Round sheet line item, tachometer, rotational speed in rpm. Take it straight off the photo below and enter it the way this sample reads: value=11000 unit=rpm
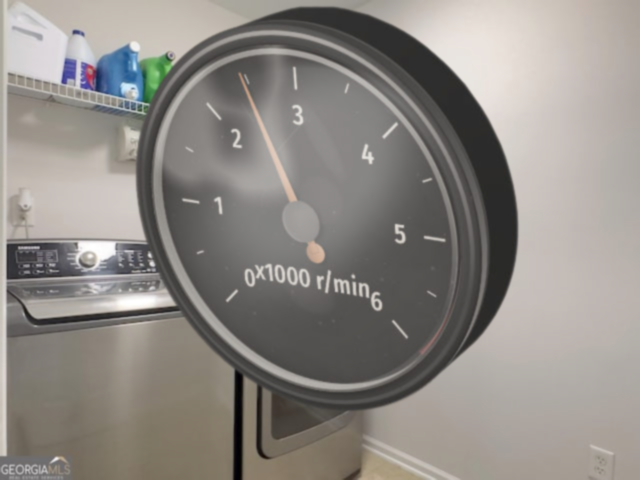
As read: value=2500 unit=rpm
